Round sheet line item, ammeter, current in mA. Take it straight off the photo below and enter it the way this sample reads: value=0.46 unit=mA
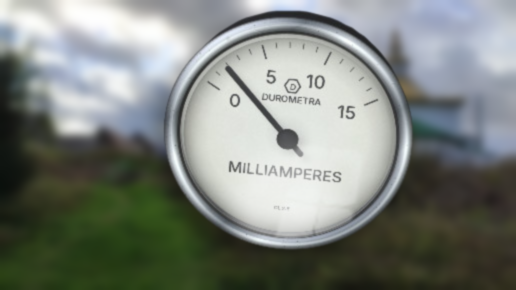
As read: value=2 unit=mA
